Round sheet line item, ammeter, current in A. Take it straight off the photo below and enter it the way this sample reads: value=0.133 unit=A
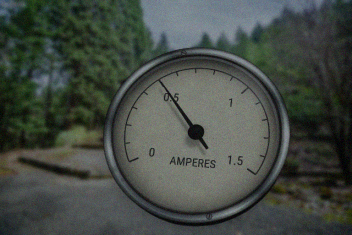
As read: value=0.5 unit=A
